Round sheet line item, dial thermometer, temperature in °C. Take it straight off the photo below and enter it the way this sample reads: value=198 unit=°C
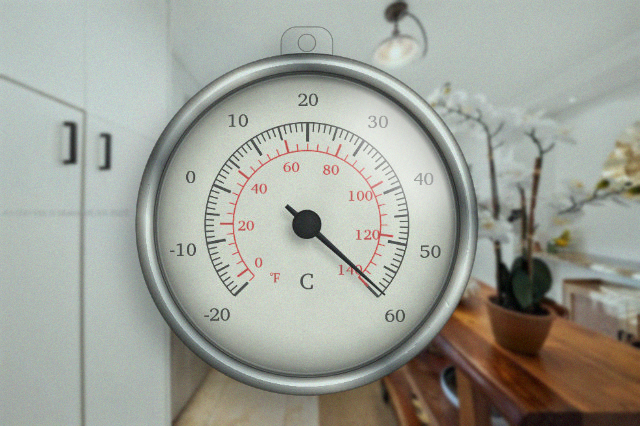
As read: value=59 unit=°C
